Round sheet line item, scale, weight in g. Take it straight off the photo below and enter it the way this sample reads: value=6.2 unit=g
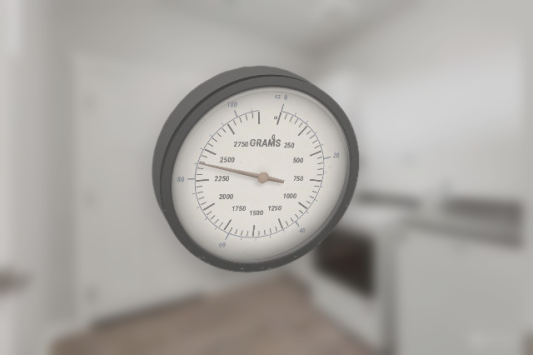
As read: value=2400 unit=g
